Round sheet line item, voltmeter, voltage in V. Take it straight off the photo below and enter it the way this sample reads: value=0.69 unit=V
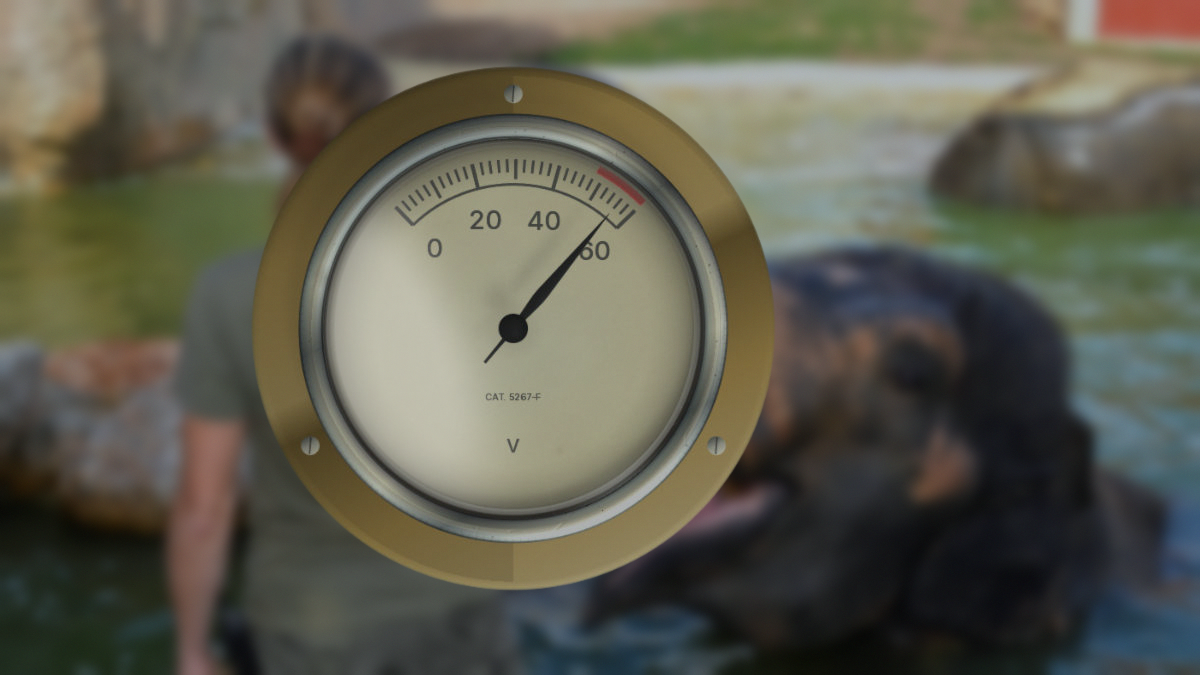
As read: value=56 unit=V
